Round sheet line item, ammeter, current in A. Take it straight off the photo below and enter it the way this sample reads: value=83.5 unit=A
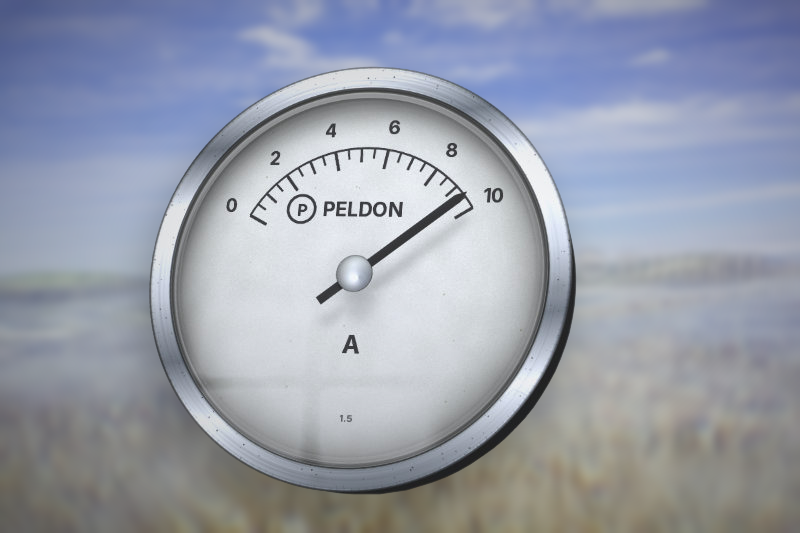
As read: value=9.5 unit=A
